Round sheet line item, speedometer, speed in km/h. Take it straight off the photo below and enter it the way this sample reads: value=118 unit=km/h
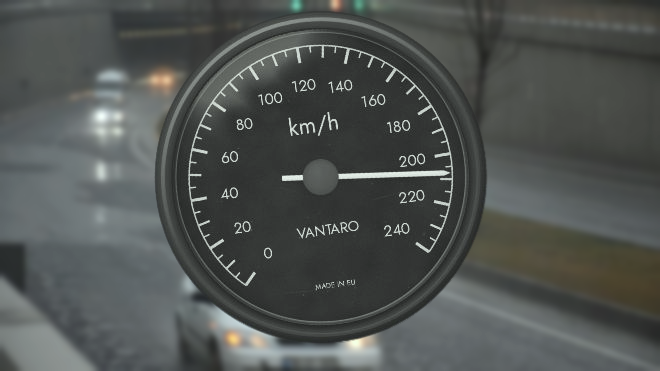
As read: value=207.5 unit=km/h
